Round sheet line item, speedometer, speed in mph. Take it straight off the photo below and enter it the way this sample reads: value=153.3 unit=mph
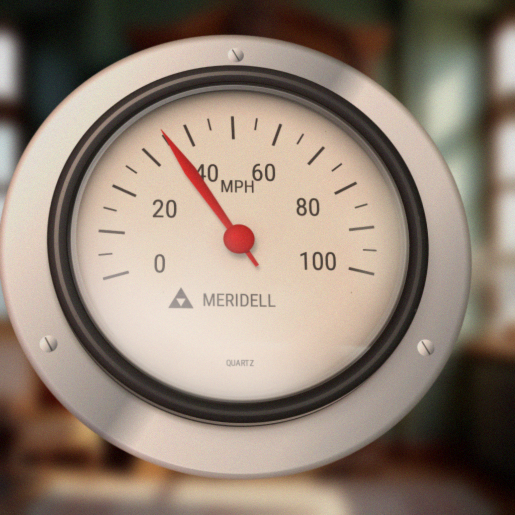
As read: value=35 unit=mph
